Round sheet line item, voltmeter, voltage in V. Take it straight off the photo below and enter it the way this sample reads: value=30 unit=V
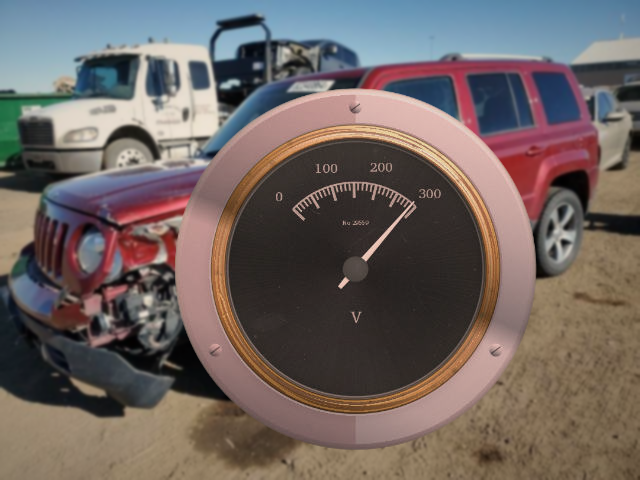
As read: value=290 unit=V
